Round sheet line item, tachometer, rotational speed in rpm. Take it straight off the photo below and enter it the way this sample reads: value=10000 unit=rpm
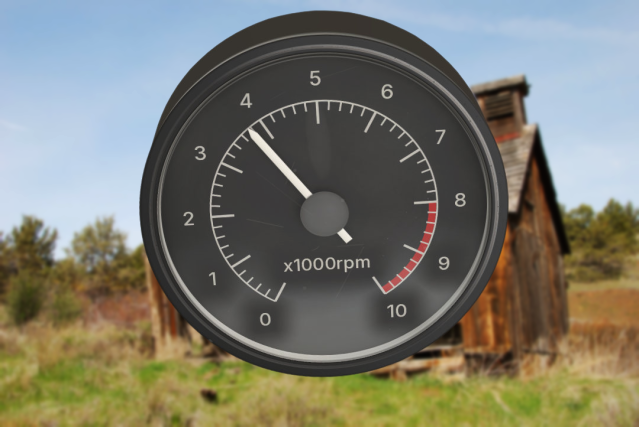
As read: value=3800 unit=rpm
